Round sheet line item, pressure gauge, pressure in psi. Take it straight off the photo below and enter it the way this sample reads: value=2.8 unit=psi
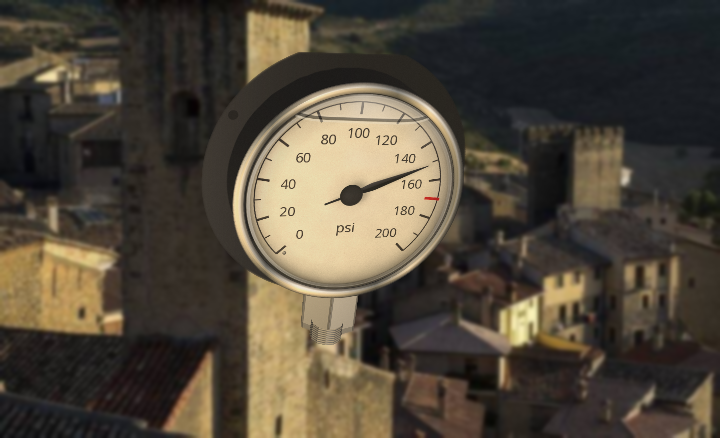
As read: value=150 unit=psi
